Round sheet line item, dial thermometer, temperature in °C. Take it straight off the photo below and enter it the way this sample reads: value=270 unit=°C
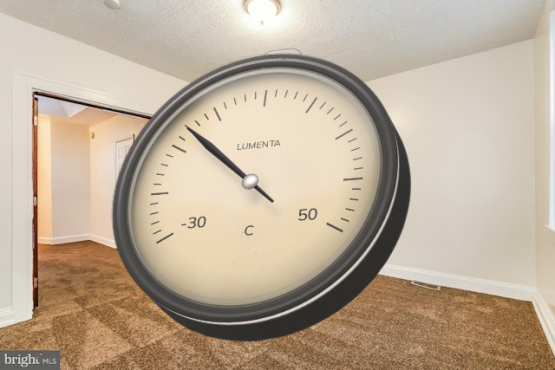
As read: value=-6 unit=°C
